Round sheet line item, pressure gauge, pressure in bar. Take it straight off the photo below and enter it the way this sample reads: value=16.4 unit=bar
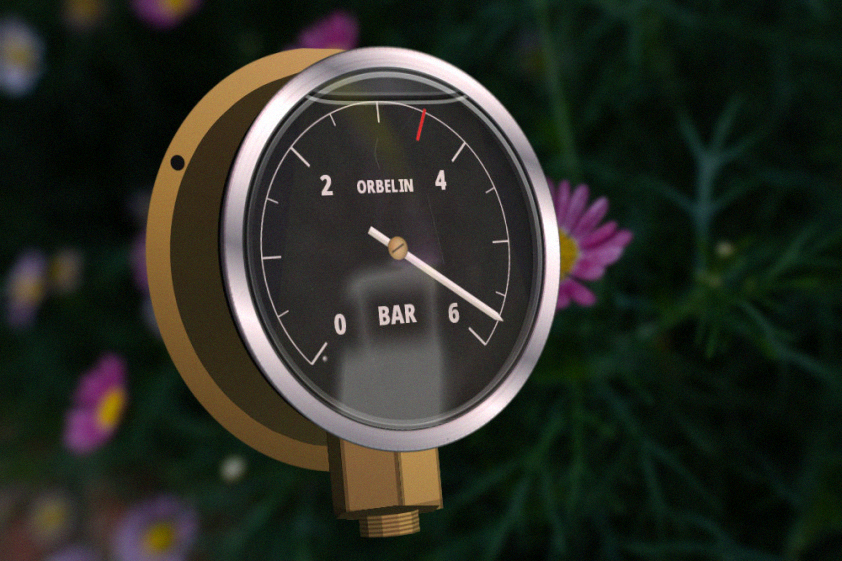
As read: value=5.75 unit=bar
